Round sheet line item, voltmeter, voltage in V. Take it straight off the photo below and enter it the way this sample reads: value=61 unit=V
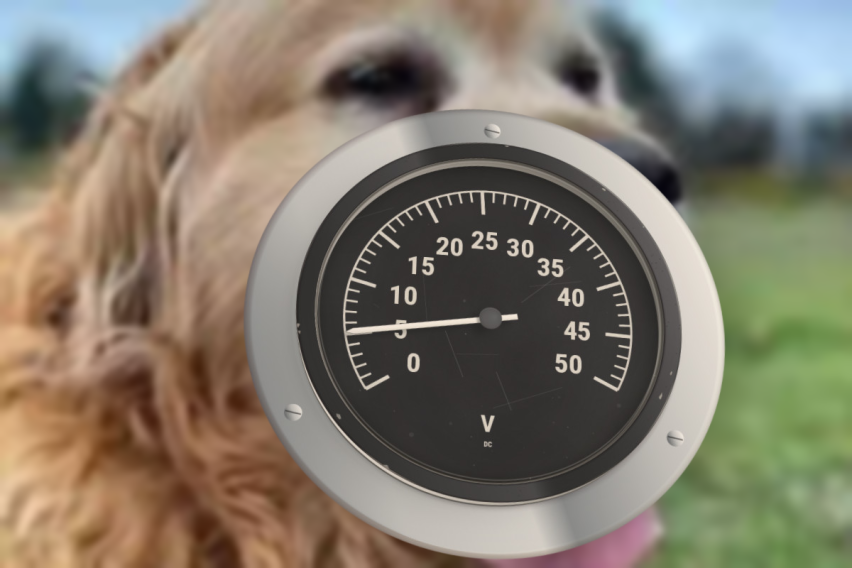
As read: value=5 unit=V
